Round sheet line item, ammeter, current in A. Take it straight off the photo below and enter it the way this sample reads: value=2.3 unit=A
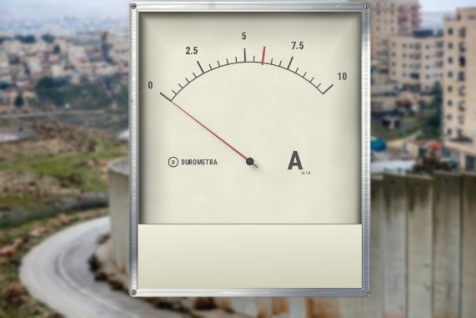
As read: value=0 unit=A
